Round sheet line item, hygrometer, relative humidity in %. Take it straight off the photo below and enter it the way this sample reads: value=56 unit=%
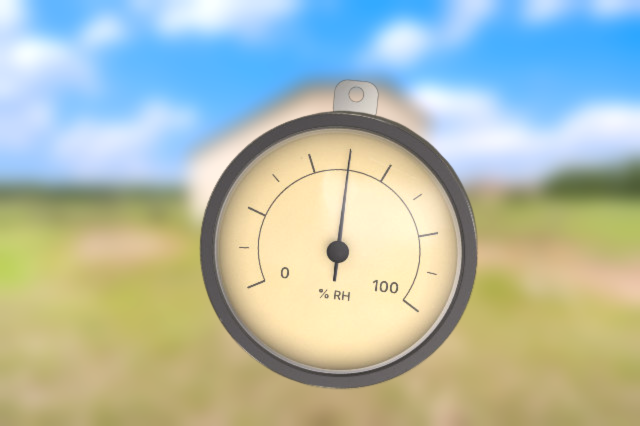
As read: value=50 unit=%
